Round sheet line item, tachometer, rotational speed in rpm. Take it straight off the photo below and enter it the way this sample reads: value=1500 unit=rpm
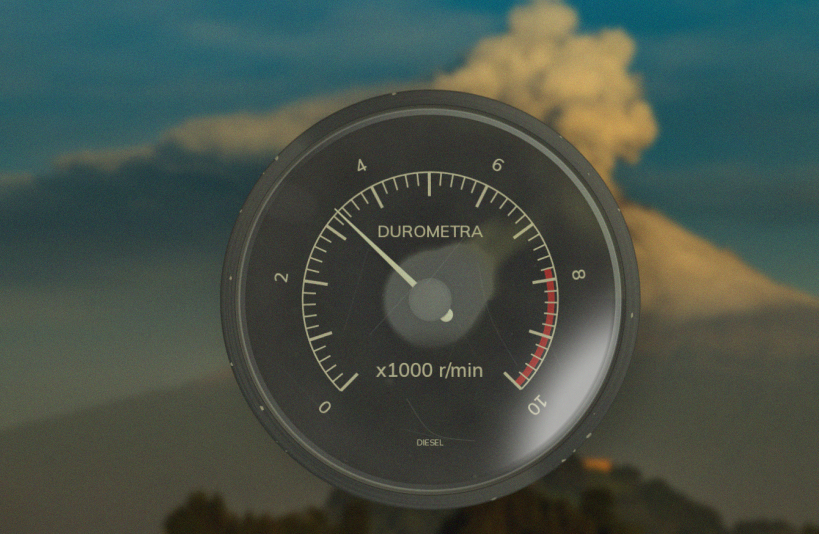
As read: value=3300 unit=rpm
